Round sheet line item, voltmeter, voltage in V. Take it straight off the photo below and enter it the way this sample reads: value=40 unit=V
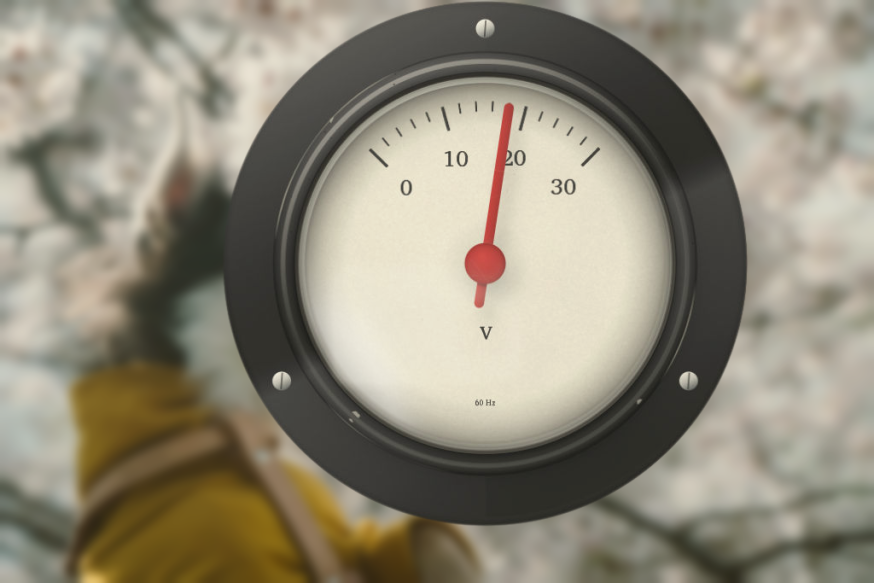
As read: value=18 unit=V
